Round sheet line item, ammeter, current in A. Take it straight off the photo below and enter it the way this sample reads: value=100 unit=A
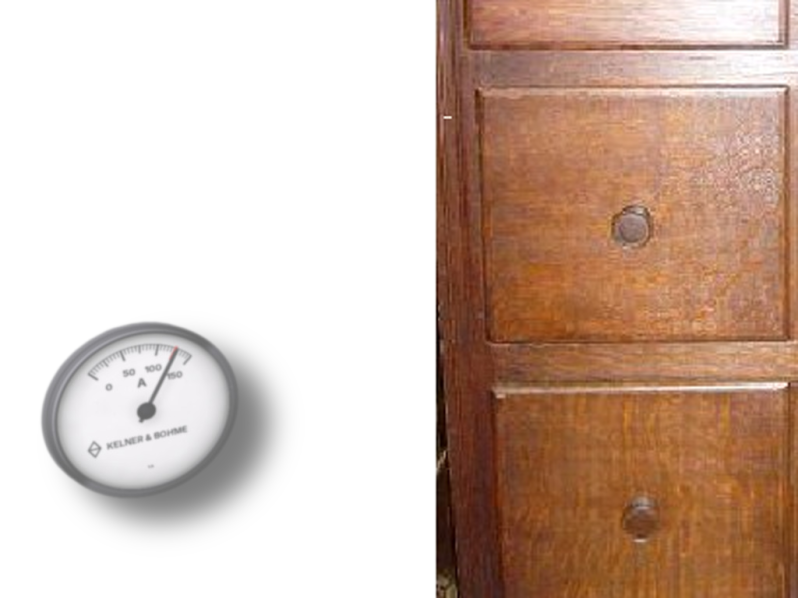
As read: value=125 unit=A
